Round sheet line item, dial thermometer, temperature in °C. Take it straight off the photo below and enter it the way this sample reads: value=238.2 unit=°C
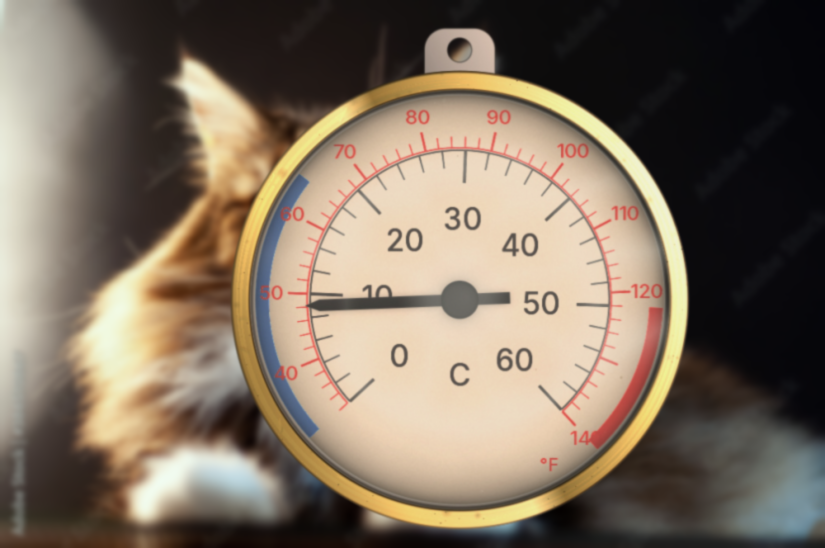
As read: value=9 unit=°C
